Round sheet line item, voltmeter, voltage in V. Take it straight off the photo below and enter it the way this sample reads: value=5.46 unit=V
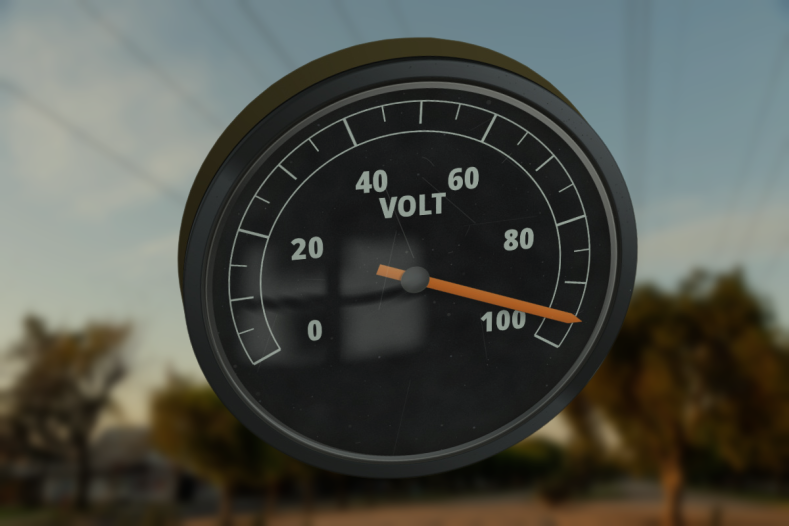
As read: value=95 unit=V
